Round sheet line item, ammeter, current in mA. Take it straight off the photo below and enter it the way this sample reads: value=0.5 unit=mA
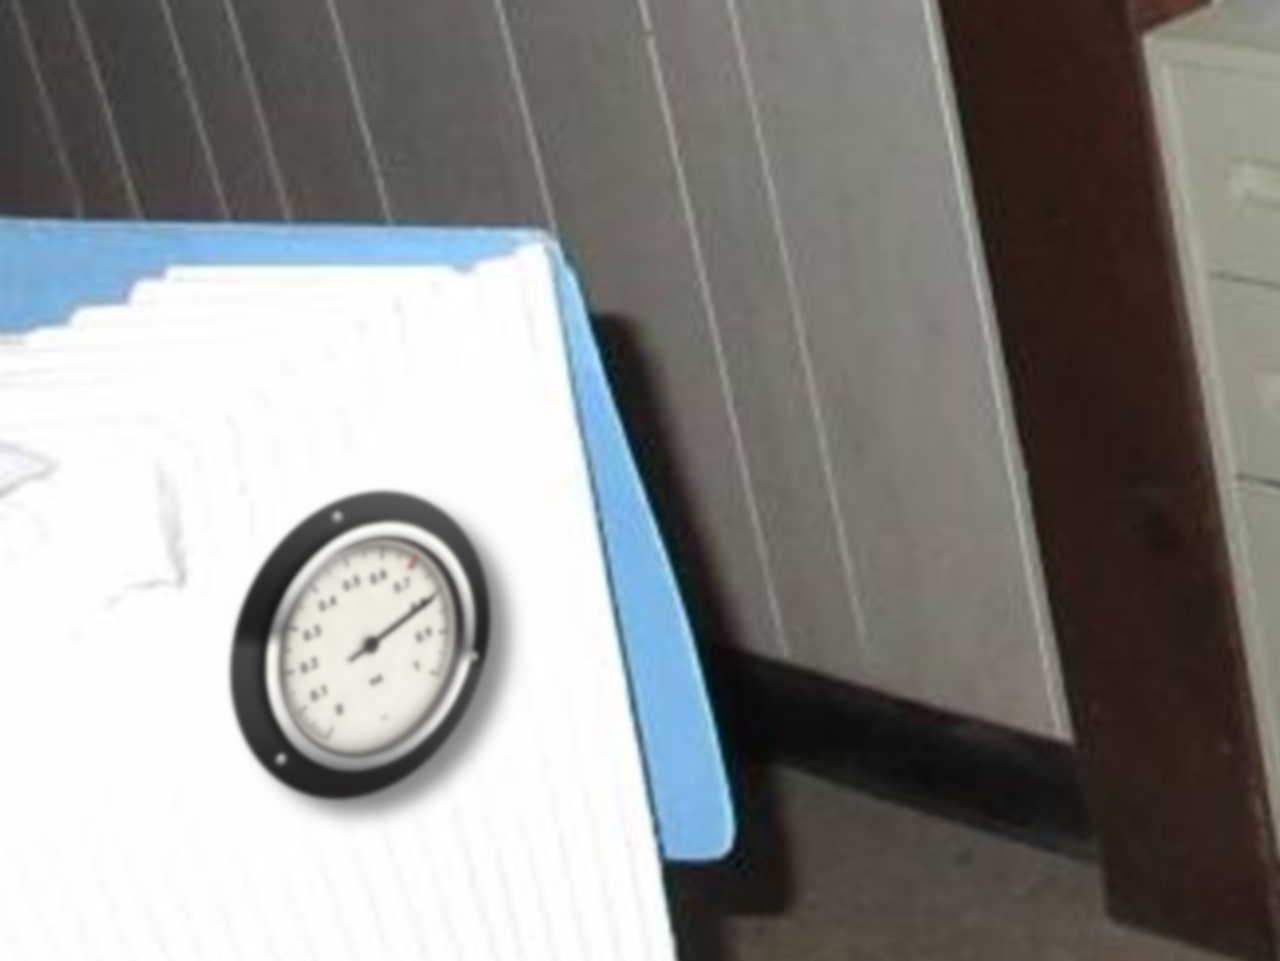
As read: value=0.8 unit=mA
